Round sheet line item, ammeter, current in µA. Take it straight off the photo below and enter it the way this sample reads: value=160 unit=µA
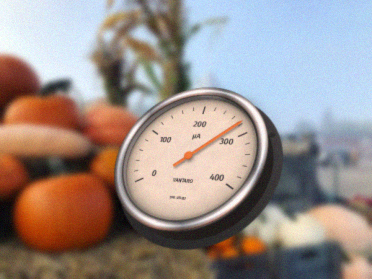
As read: value=280 unit=µA
